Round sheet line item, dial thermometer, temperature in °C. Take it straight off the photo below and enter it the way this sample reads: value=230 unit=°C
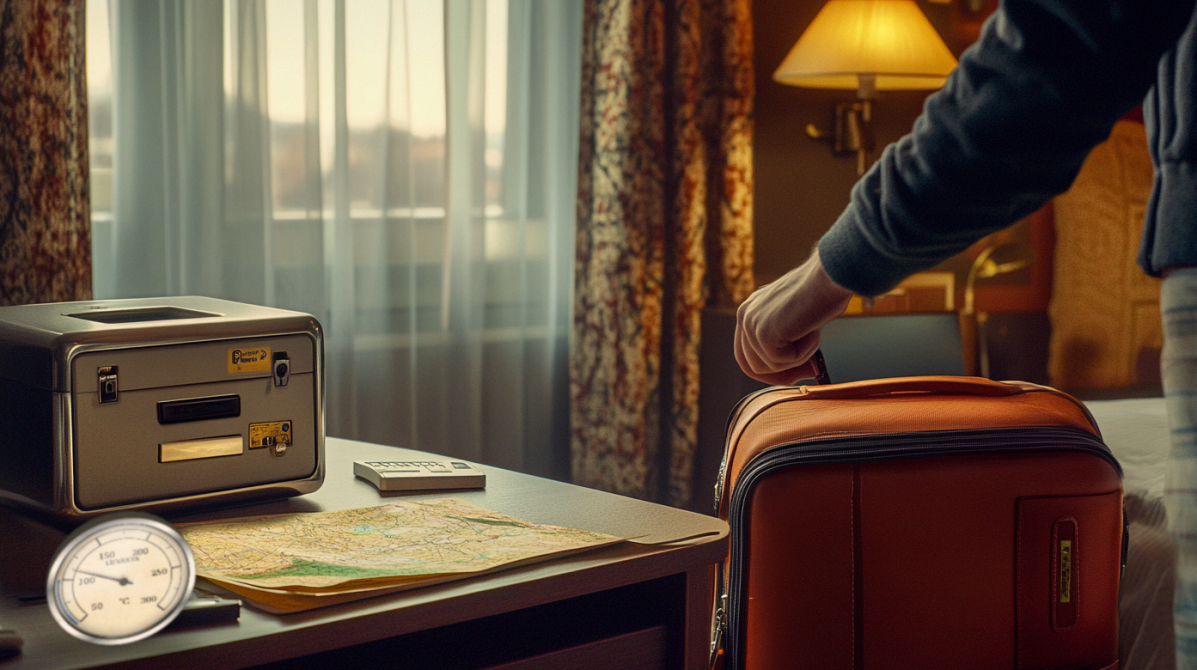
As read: value=112.5 unit=°C
